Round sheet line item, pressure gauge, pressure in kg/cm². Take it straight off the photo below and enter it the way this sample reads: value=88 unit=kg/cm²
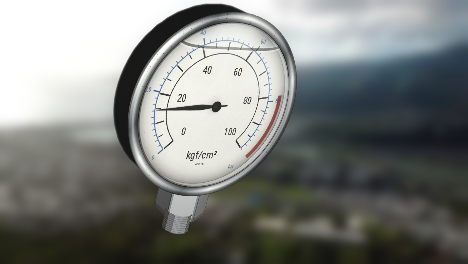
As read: value=15 unit=kg/cm²
